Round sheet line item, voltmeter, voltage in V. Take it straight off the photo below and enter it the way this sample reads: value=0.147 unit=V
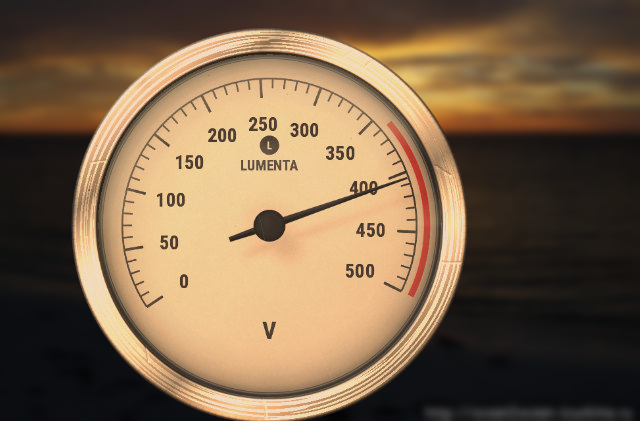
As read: value=405 unit=V
